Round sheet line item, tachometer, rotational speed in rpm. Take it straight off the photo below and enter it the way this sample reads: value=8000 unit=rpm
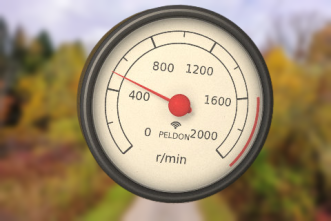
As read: value=500 unit=rpm
